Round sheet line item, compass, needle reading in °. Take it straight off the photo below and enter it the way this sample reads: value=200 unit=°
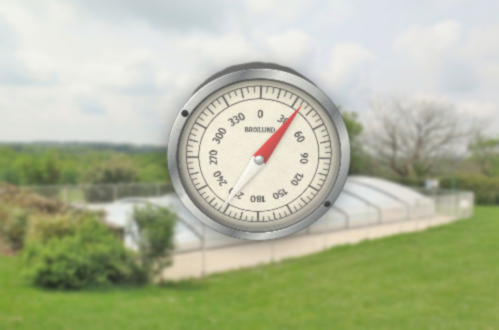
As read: value=35 unit=°
